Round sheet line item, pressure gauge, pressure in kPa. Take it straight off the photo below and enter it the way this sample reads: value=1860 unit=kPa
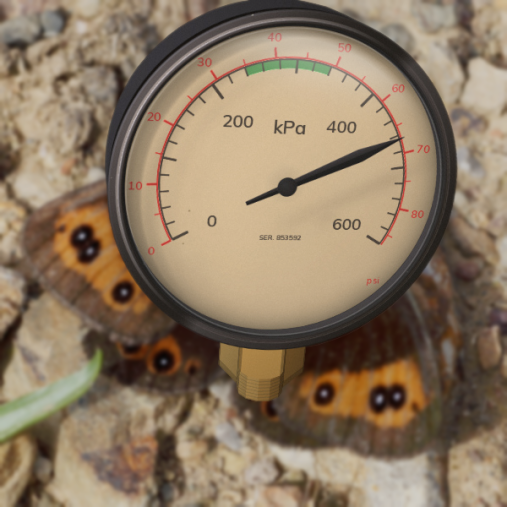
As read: value=460 unit=kPa
